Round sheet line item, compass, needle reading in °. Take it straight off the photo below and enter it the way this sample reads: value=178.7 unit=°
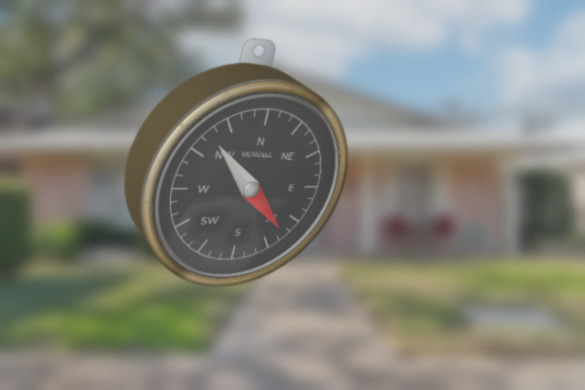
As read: value=135 unit=°
